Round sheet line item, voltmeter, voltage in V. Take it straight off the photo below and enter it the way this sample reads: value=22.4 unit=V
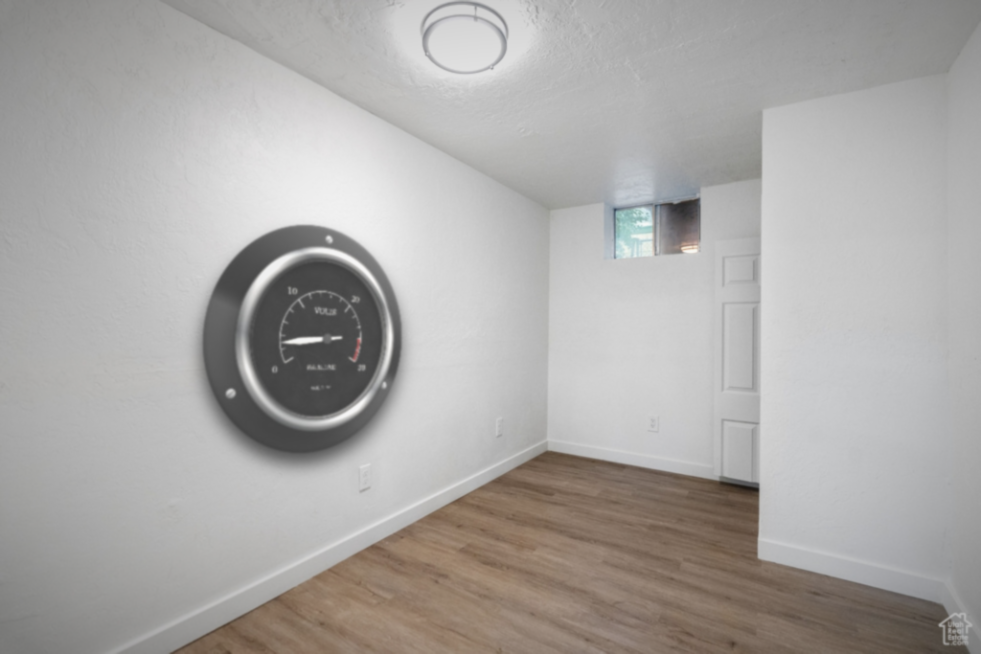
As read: value=3 unit=V
